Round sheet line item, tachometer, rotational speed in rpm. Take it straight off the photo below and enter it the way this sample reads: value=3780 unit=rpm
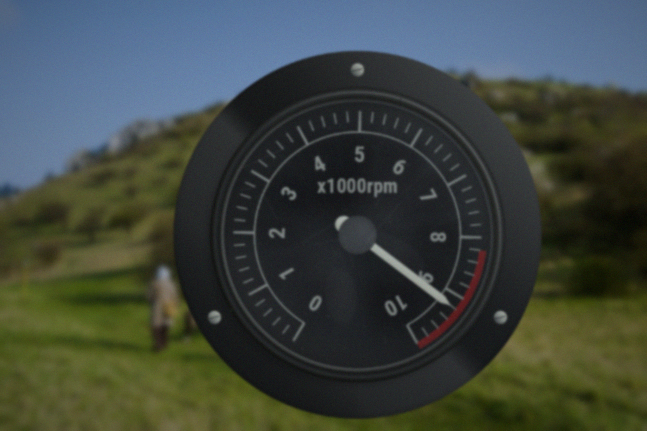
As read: value=9200 unit=rpm
